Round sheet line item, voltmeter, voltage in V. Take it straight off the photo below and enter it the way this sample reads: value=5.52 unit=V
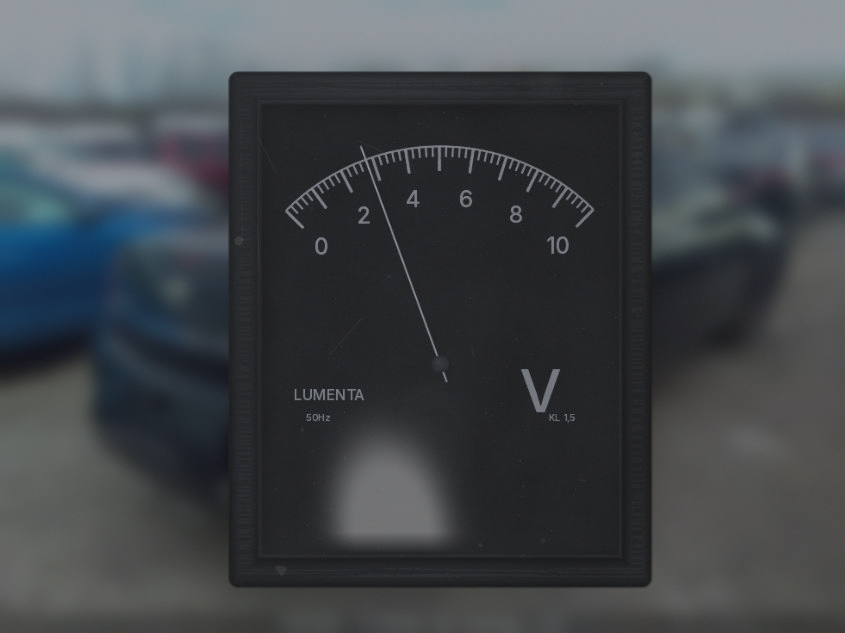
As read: value=2.8 unit=V
